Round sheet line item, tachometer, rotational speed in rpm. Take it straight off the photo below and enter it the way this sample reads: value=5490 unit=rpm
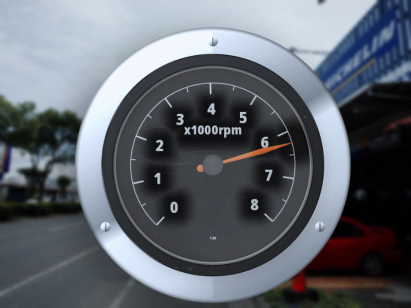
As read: value=6250 unit=rpm
